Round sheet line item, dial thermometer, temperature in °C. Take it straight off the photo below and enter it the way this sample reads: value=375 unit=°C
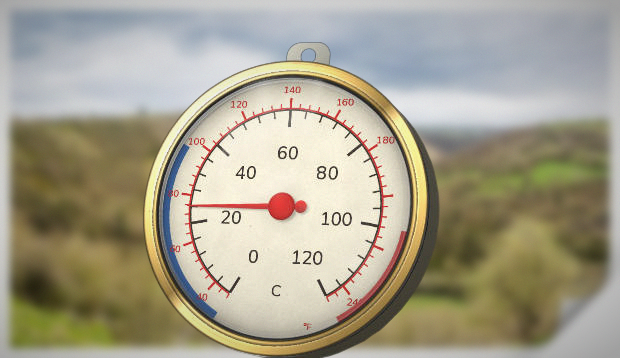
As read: value=24 unit=°C
